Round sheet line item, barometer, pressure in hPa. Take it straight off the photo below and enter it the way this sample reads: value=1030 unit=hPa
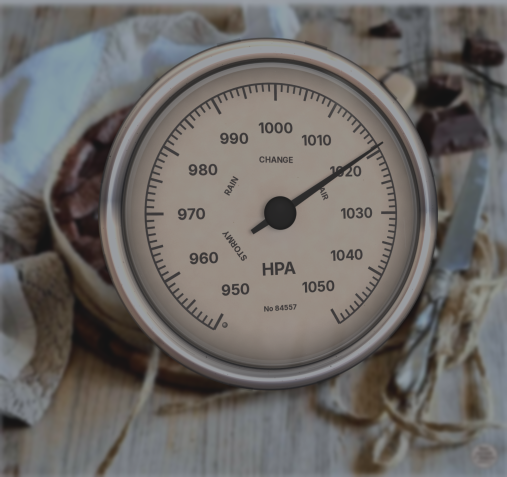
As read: value=1019 unit=hPa
